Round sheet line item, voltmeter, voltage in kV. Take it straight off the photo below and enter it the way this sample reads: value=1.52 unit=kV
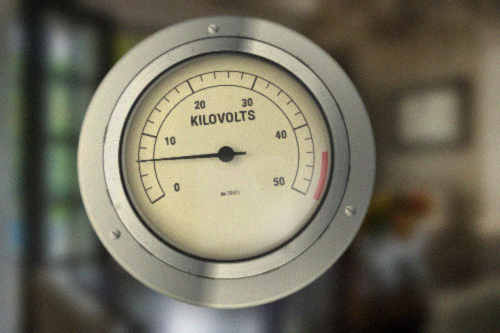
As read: value=6 unit=kV
